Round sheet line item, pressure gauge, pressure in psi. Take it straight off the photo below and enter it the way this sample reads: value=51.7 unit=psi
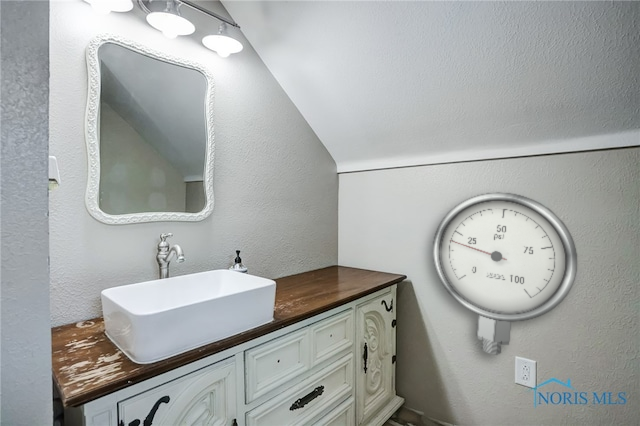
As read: value=20 unit=psi
